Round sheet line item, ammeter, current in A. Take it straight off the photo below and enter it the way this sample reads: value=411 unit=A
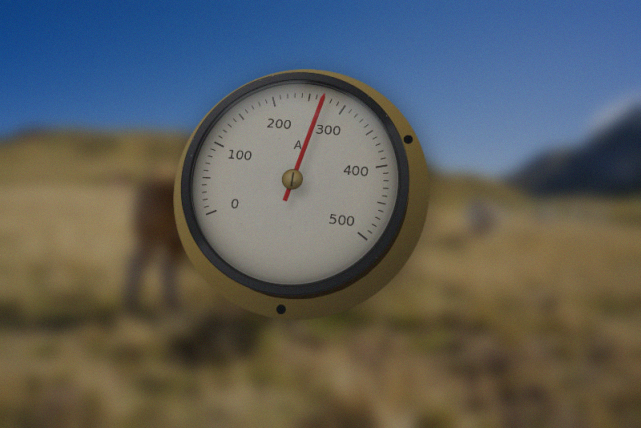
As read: value=270 unit=A
